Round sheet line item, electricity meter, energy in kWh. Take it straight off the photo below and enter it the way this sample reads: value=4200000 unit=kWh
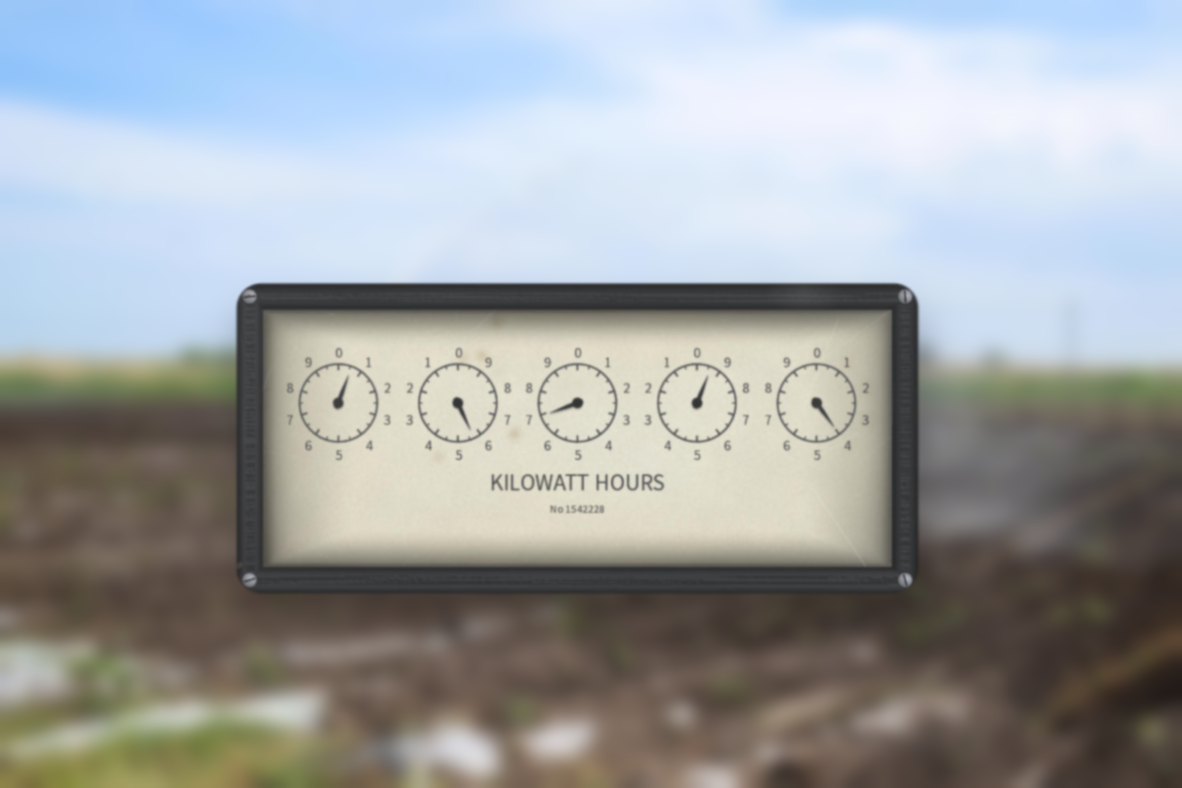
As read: value=5694 unit=kWh
